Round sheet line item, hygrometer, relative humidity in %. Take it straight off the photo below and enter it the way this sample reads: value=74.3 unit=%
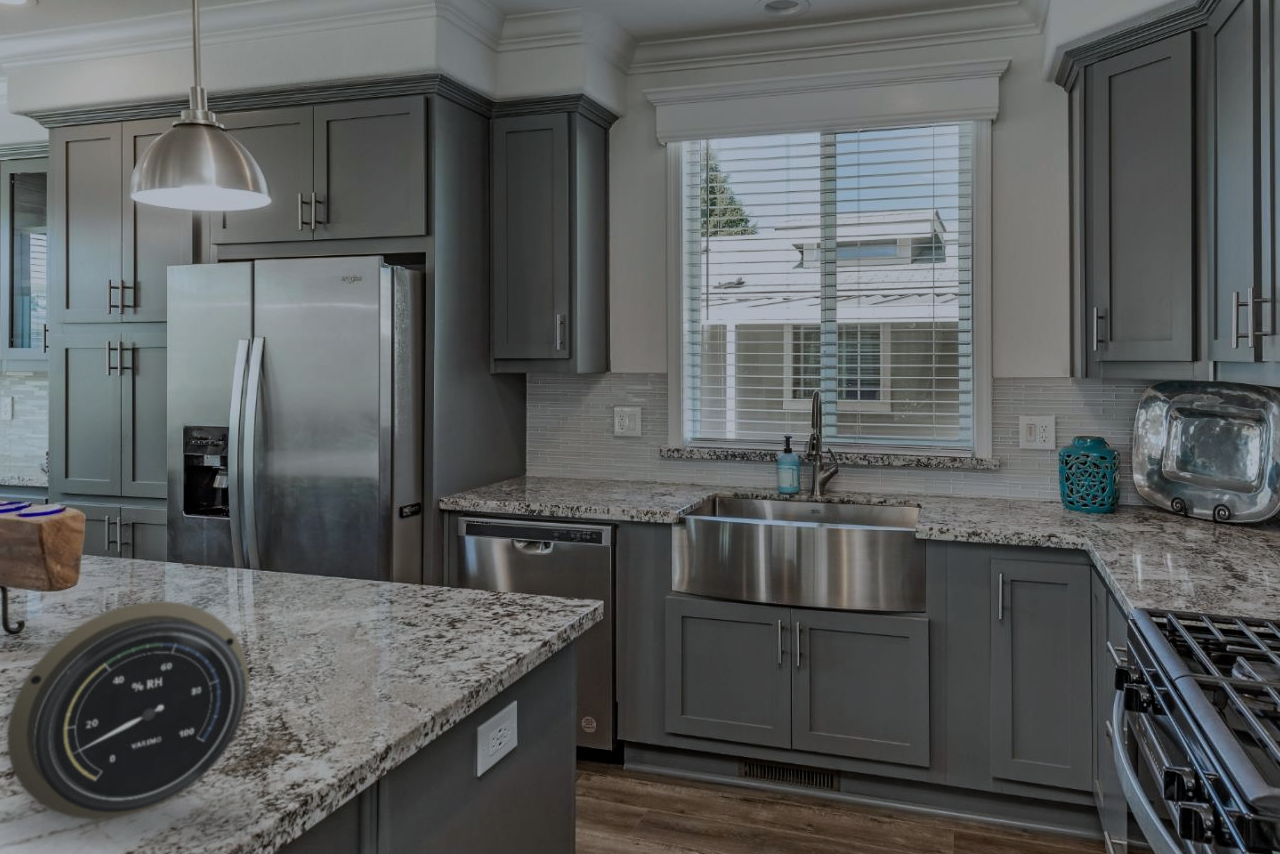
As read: value=12 unit=%
